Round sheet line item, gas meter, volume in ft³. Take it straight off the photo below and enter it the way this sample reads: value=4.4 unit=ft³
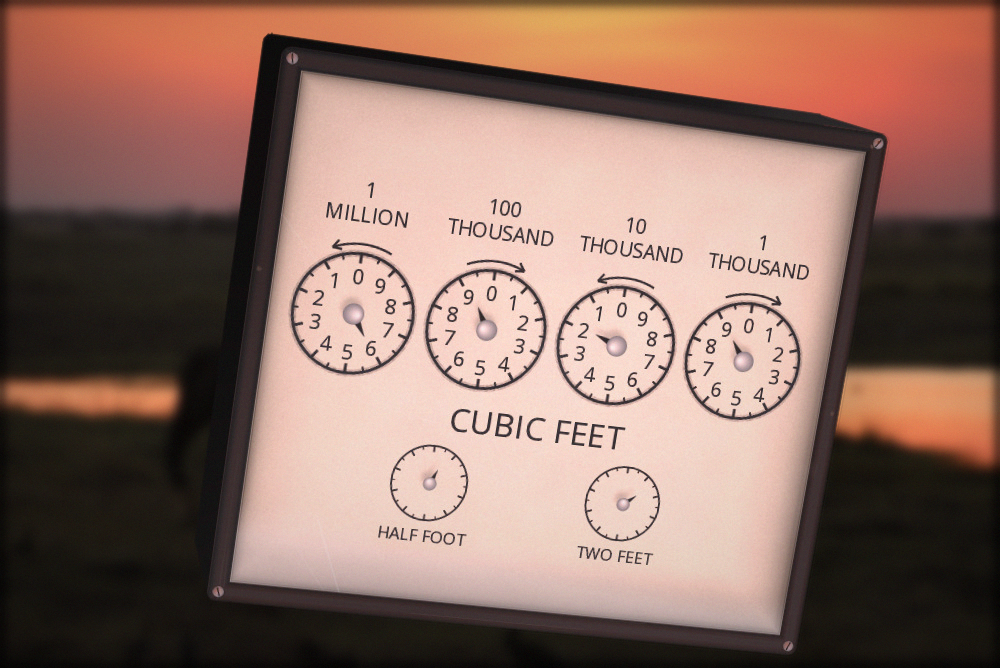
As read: value=591900 unit=ft³
